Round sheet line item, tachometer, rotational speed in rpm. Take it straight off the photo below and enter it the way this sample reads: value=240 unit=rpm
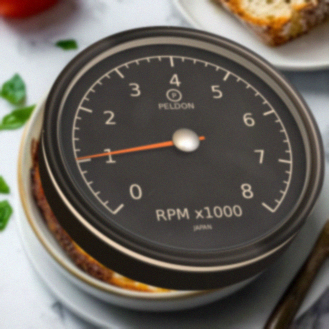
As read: value=1000 unit=rpm
